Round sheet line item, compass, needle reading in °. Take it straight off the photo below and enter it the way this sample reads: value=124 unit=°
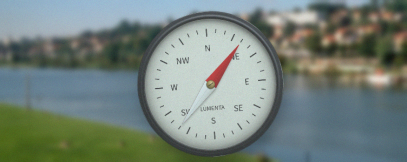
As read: value=40 unit=°
